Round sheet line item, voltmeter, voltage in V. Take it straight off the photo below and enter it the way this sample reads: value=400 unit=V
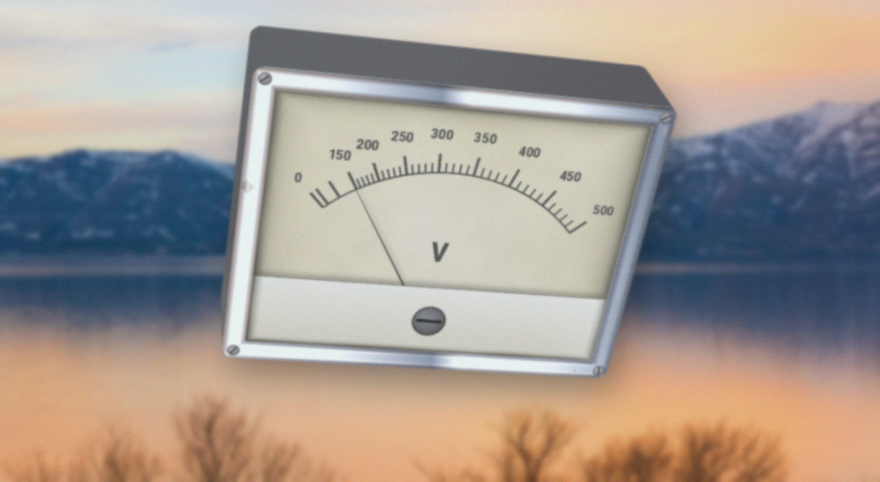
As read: value=150 unit=V
